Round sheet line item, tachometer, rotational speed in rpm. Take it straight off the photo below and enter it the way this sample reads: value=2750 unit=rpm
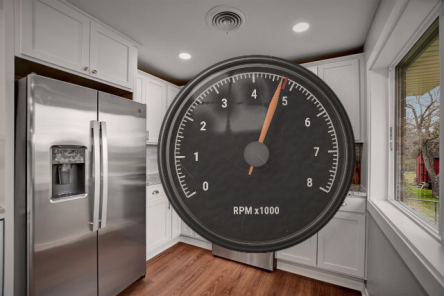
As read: value=4700 unit=rpm
